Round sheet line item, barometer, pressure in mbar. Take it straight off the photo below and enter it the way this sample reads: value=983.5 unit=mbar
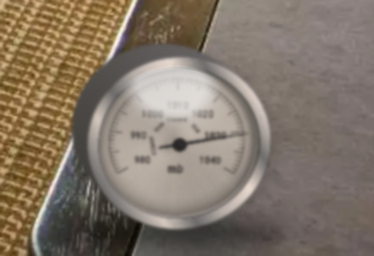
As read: value=1030 unit=mbar
